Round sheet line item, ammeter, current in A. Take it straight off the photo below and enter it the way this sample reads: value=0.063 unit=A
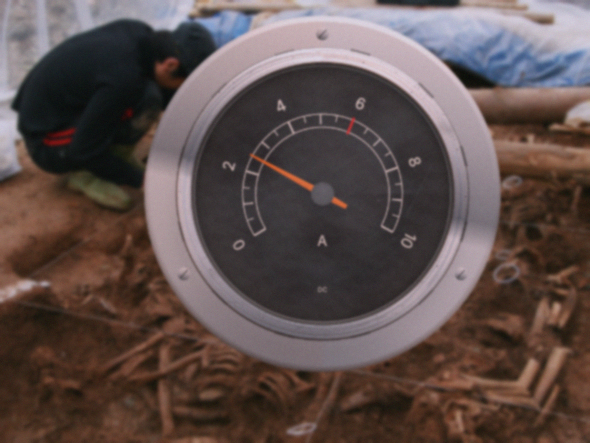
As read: value=2.5 unit=A
